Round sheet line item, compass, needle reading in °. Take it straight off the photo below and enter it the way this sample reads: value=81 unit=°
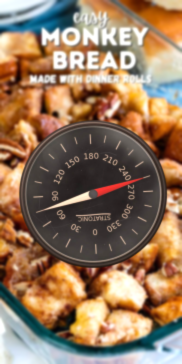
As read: value=255 unit=°
